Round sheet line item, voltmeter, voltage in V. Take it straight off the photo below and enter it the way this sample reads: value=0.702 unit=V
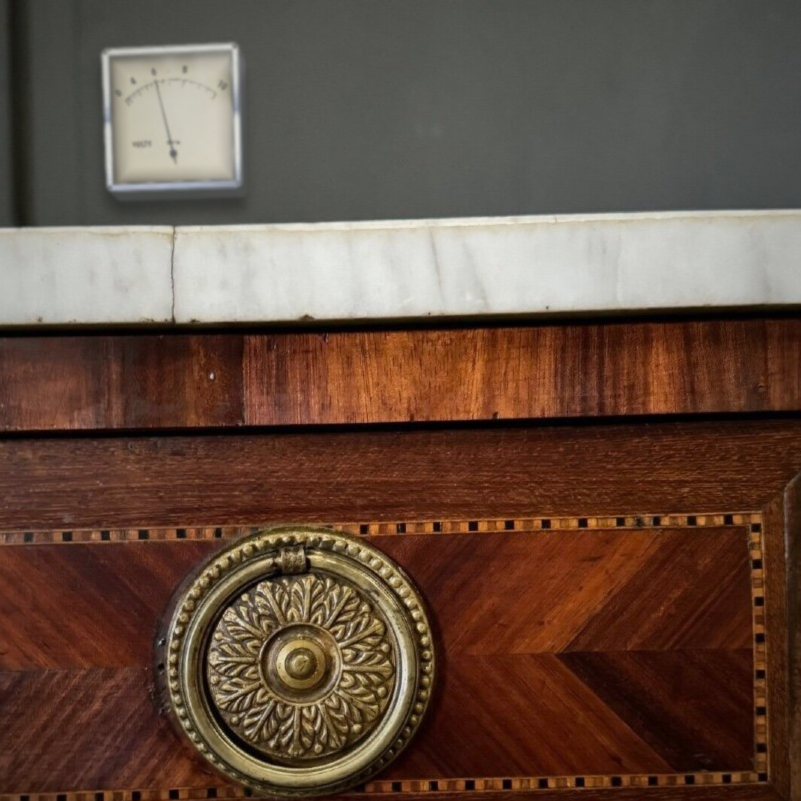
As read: value=6 unit=V
